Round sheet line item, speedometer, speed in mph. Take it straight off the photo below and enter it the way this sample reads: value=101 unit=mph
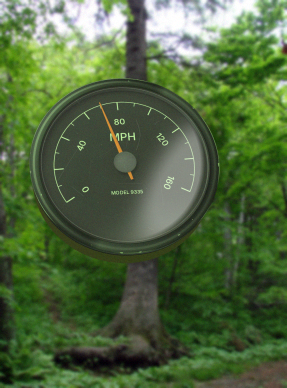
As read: value=70 unit=mph
